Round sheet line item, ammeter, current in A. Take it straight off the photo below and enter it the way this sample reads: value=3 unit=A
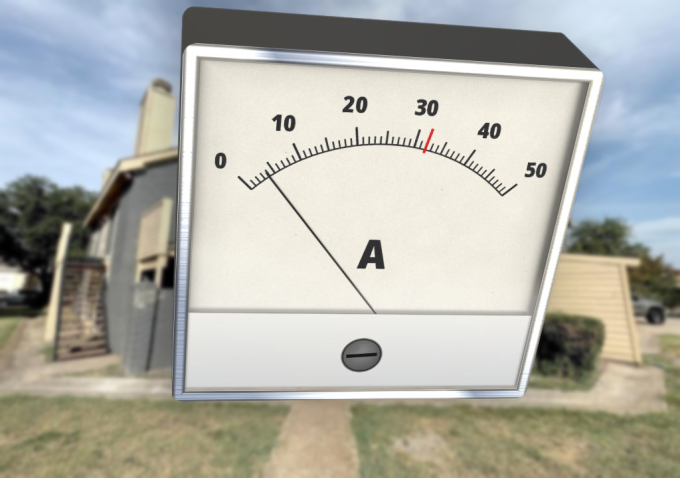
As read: value=4 unit=A
